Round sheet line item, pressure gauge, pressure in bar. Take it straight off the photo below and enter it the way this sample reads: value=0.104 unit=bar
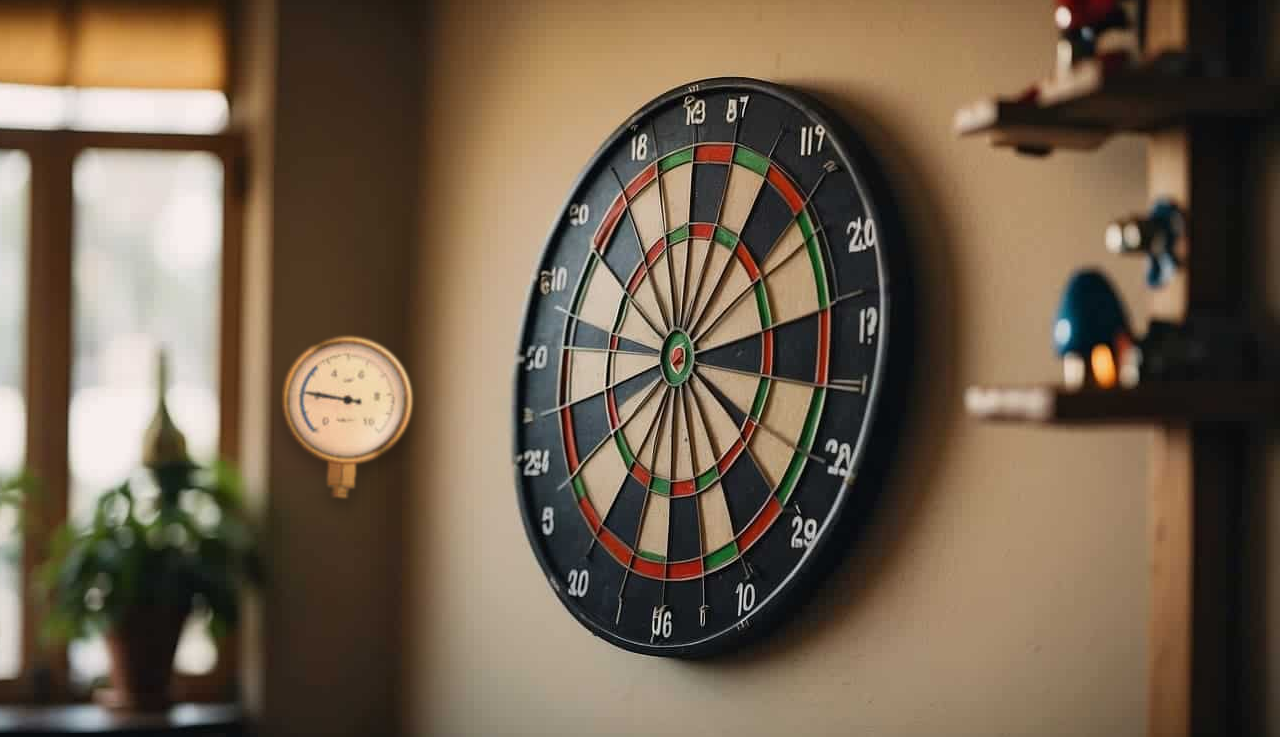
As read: value=2 unit=bar
